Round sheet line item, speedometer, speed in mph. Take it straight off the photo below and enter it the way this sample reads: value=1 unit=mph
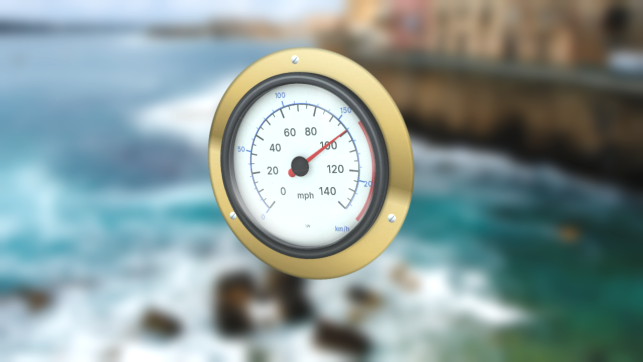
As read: value=100 unit=mph
